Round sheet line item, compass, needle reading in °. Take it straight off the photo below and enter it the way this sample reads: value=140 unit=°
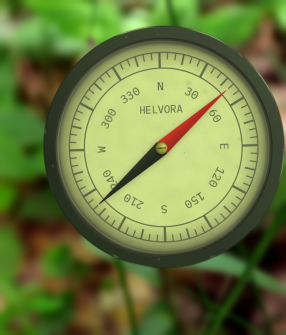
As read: value=50 unit=°
